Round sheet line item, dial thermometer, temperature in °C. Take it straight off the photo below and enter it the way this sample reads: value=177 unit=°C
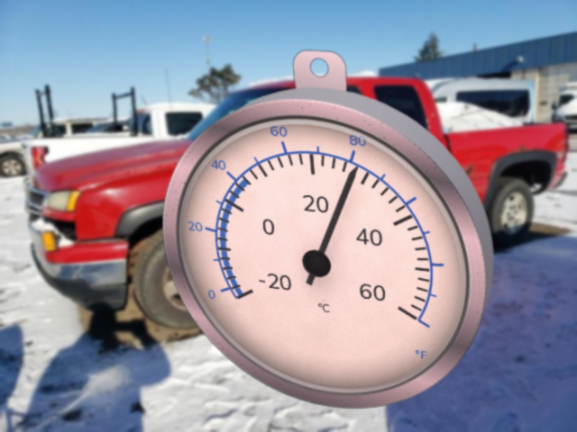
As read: value=28 unit=°C
